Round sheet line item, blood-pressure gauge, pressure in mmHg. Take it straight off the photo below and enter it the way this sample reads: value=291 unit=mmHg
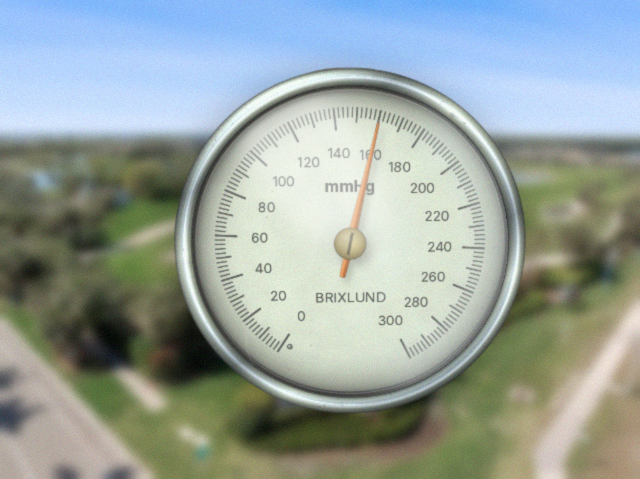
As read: value=160 unit=mmHg
